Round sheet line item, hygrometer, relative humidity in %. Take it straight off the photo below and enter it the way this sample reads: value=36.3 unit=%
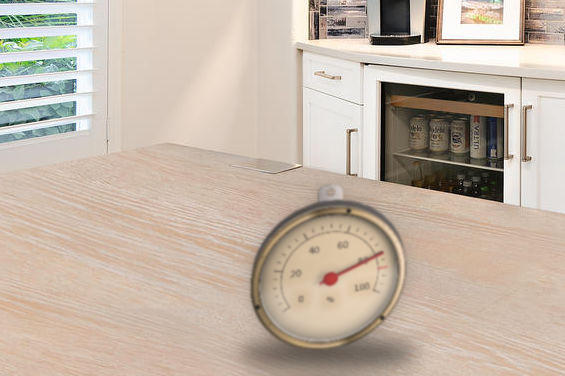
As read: value=80 unit=%
